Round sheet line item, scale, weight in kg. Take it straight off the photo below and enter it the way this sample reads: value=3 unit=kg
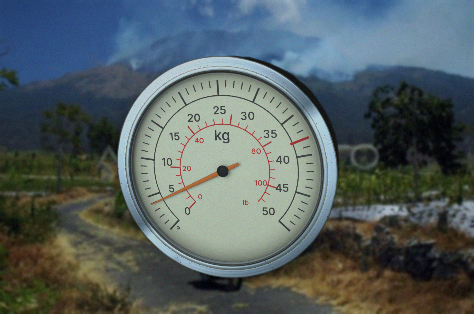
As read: value=4 unit=kg
